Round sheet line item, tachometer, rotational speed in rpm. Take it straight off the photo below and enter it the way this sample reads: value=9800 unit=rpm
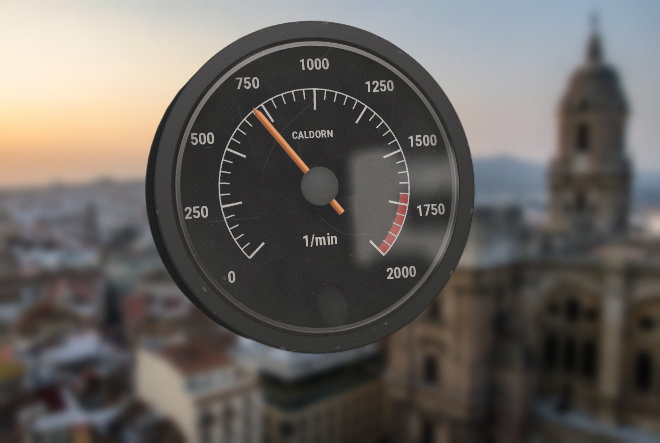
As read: value=700 unit=rpm
